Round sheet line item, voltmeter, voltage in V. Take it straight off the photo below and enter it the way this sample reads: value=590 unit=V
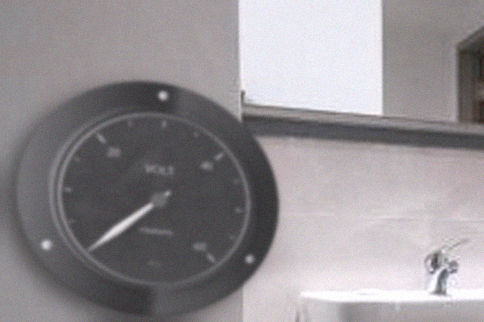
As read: value=0 unit=V
